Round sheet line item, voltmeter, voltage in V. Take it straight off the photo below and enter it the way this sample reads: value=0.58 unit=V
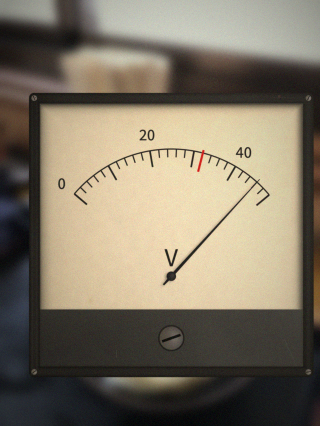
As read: value=46 unit=V
